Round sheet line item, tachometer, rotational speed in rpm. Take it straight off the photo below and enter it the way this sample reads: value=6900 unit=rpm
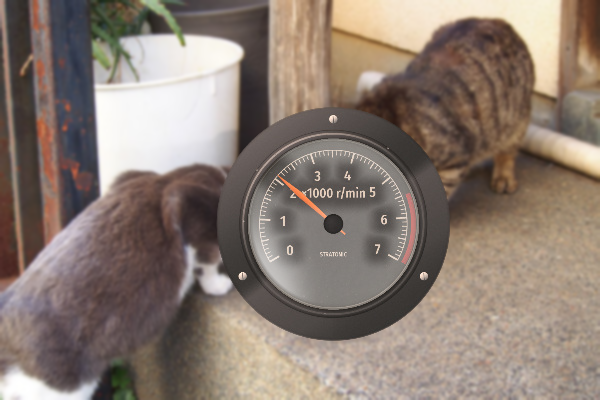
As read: value=2100 unit=rpm
